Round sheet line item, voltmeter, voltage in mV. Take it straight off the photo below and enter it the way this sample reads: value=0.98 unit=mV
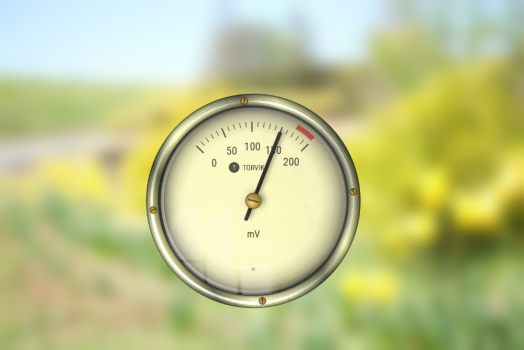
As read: value=150 unit=mV
